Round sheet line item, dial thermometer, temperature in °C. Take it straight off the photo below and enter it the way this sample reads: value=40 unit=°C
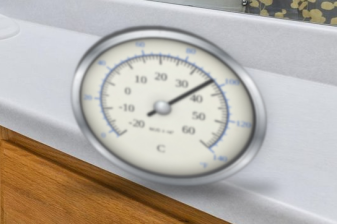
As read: value=35 unit=°C
